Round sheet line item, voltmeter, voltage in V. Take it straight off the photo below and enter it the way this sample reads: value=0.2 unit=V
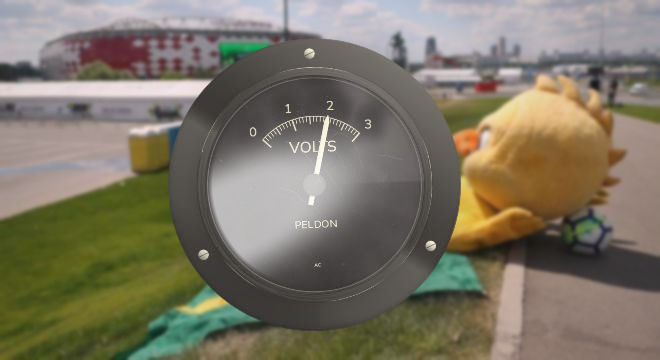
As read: value=2 unit=V
